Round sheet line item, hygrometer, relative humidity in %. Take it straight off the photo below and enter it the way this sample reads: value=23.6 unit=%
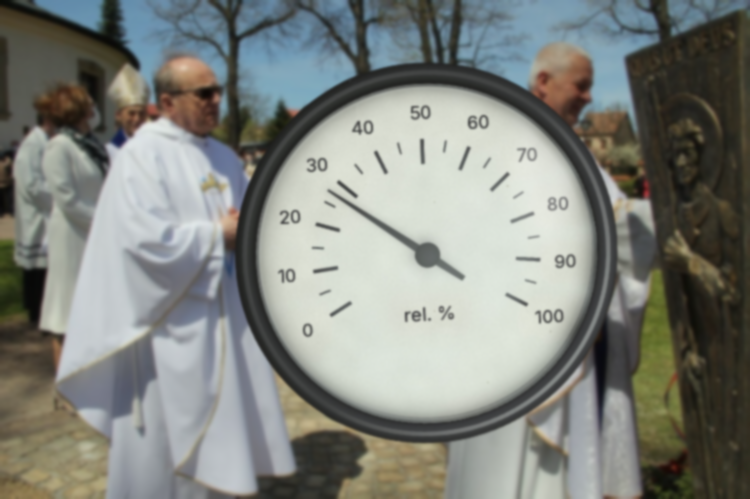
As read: value=27.5 unit=%
